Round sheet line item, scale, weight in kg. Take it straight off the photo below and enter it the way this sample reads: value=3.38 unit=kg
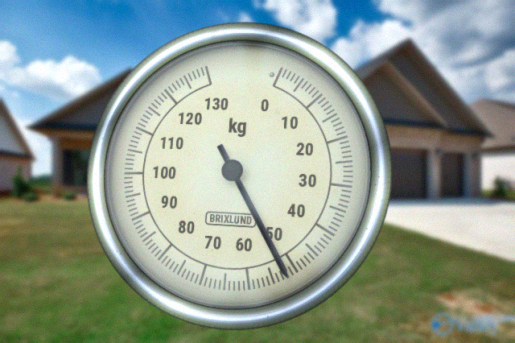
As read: value=52 unit=kg
